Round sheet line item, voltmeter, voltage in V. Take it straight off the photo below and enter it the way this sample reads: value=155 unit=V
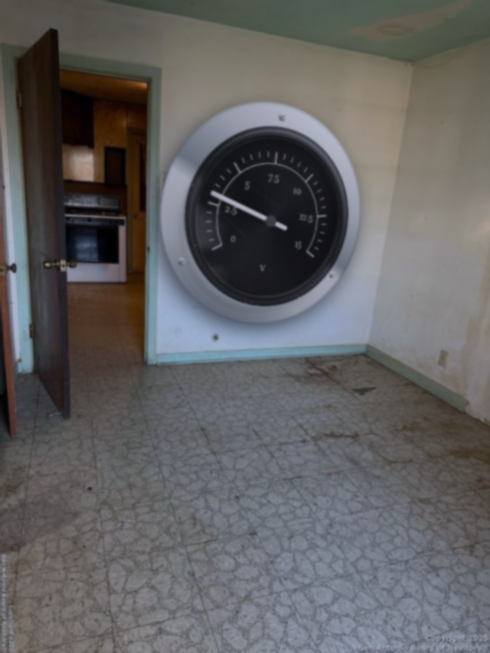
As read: value=3 unit=V
